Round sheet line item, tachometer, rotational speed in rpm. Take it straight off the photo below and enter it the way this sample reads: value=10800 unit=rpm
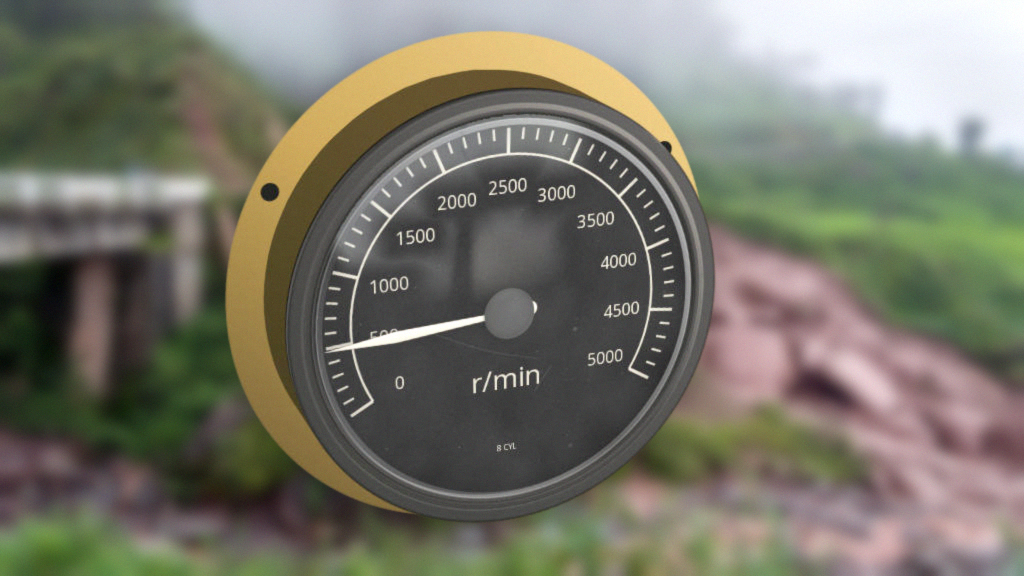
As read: value=500 unit=rpm
